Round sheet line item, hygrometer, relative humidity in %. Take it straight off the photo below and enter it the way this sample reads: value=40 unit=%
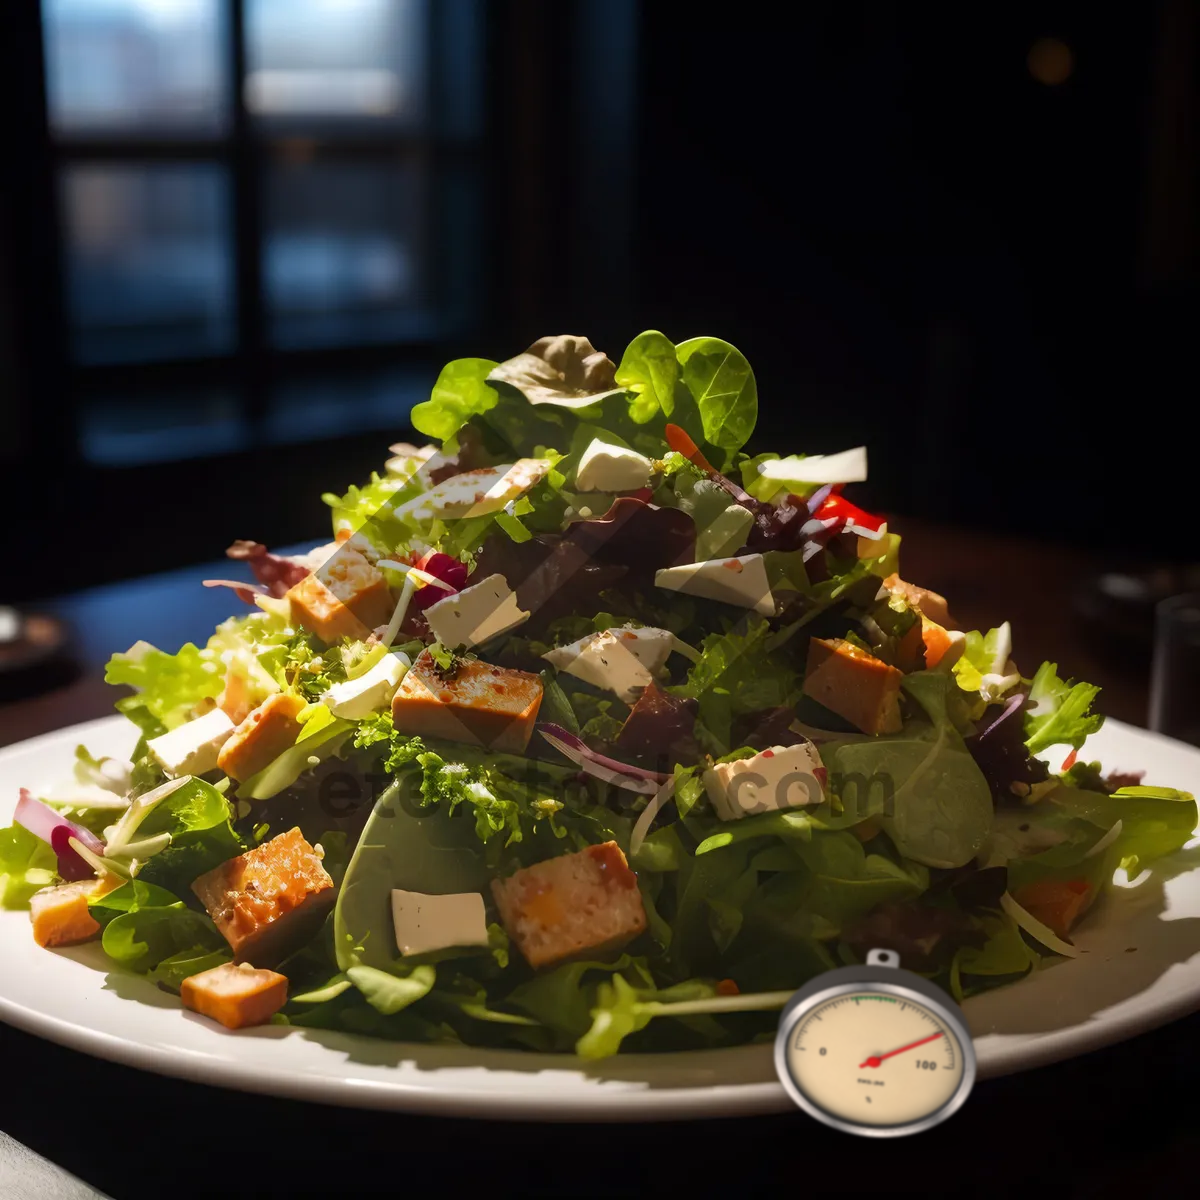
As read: value=80 unit=%
